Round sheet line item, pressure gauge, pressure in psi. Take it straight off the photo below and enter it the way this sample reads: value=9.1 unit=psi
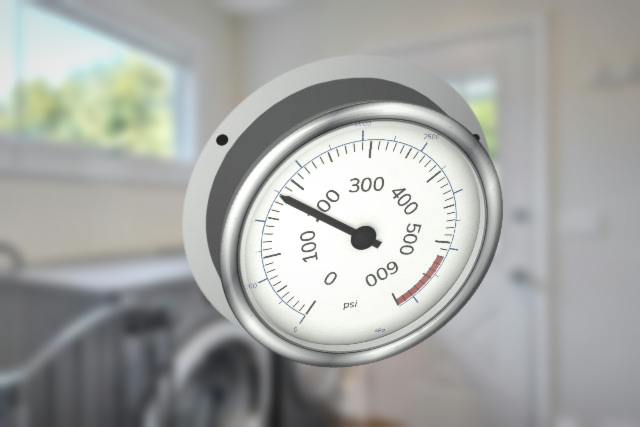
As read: value=180 unit=psi
